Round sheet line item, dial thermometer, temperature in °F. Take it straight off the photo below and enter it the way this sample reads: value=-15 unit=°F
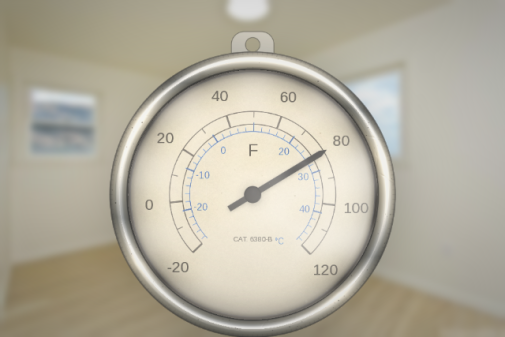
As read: value=80 unit=°F
